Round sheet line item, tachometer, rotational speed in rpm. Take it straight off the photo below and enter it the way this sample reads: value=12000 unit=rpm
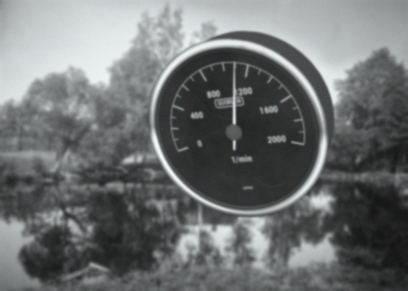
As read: value=1100 unit=rpm
